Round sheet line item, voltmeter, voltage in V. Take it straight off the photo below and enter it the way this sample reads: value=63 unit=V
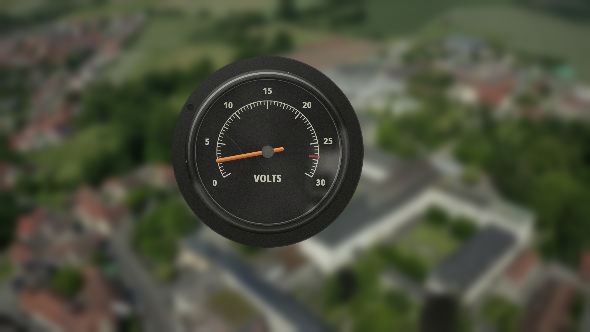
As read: value=2.5 unit=V
